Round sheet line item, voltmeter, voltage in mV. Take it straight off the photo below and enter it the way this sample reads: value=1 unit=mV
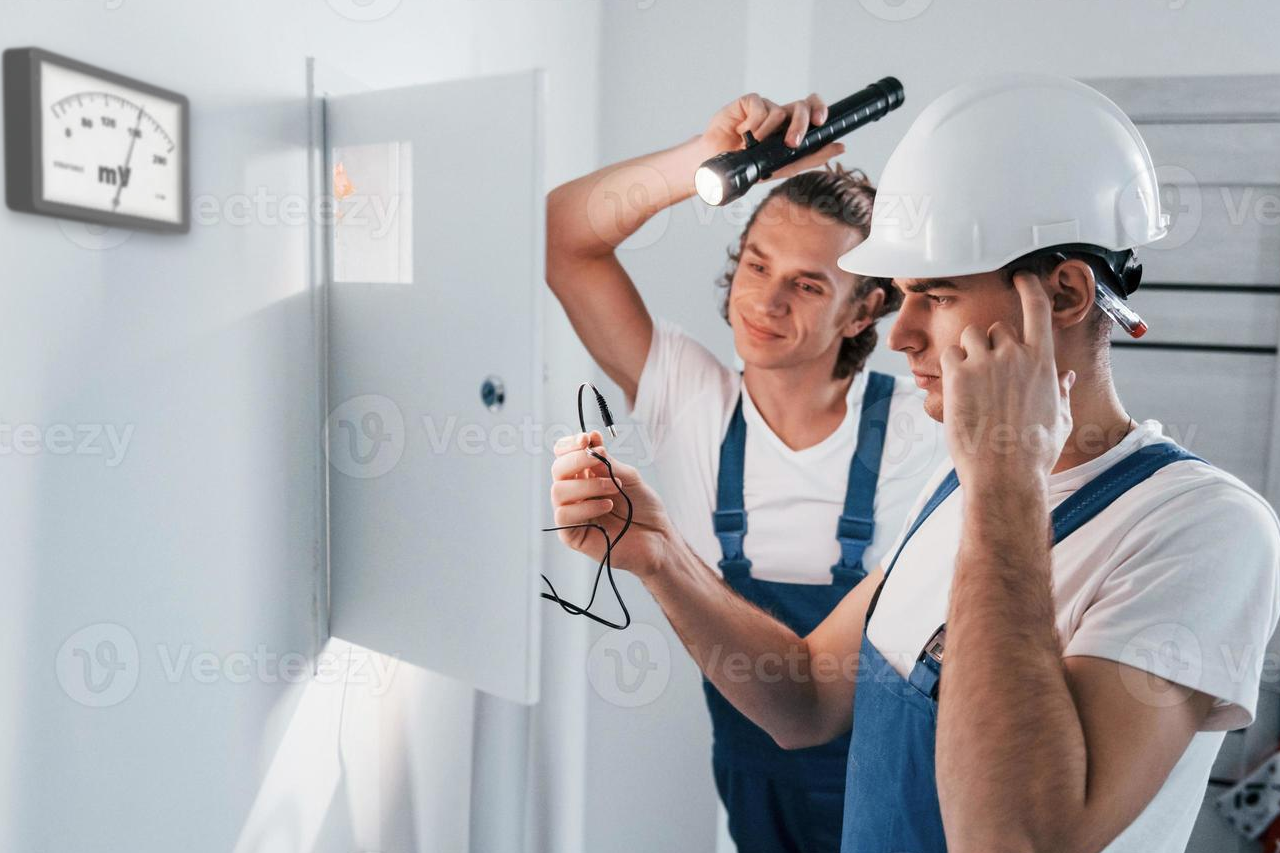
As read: value=160 unit=mV
